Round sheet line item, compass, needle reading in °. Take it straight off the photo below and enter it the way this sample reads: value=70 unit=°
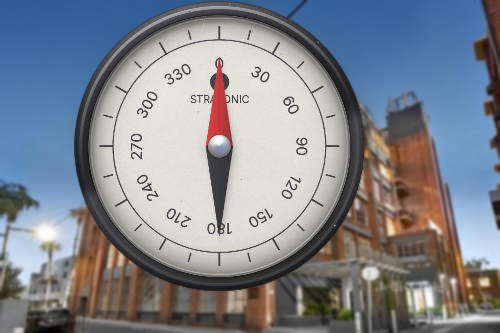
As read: value=0 unit=°
